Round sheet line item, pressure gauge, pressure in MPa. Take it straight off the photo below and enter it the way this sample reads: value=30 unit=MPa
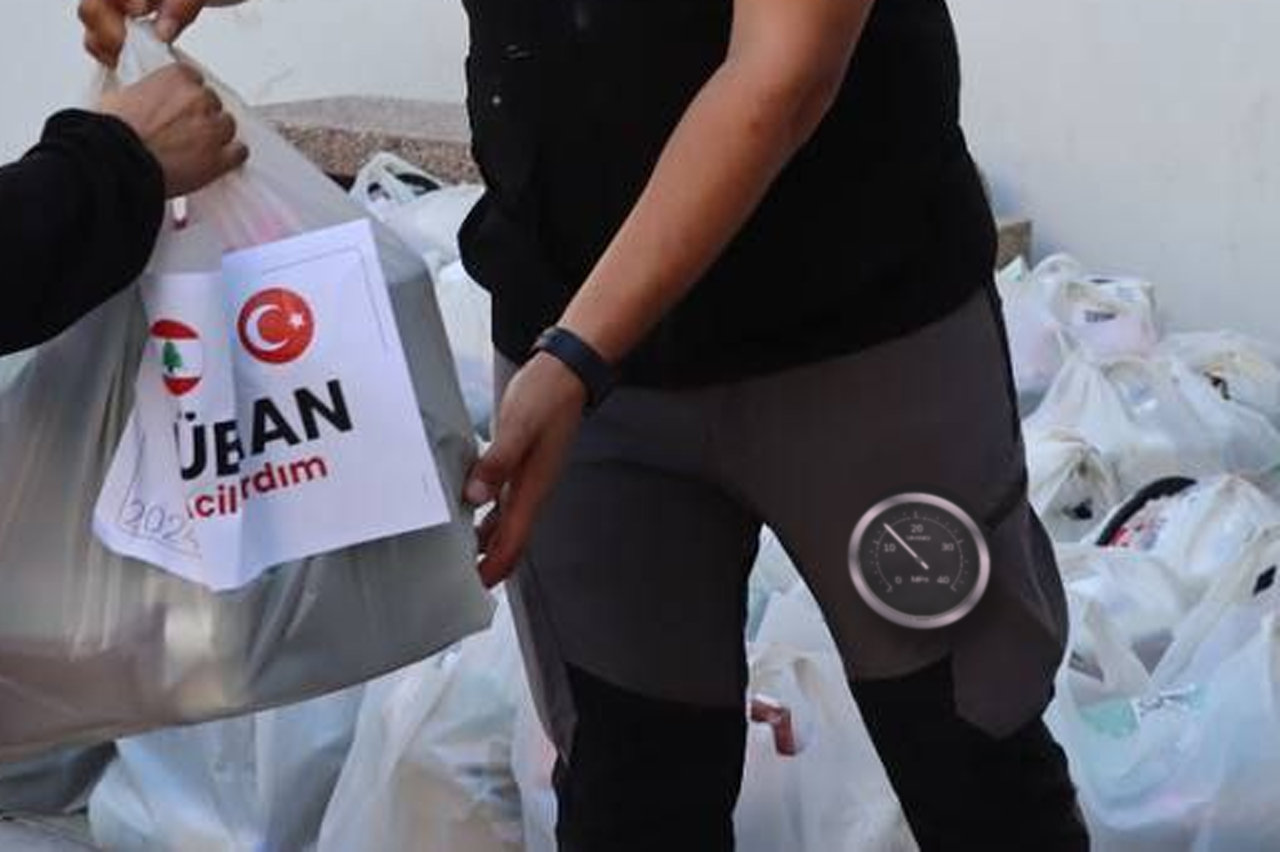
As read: value=14 unit=MPa
